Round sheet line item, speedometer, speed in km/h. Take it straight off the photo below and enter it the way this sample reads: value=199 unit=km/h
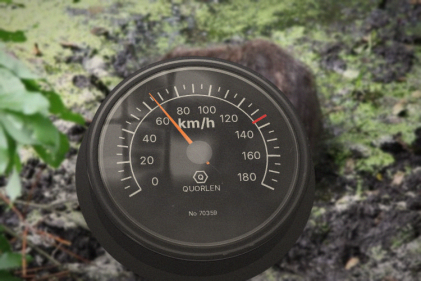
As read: value=65 unit=km/h
